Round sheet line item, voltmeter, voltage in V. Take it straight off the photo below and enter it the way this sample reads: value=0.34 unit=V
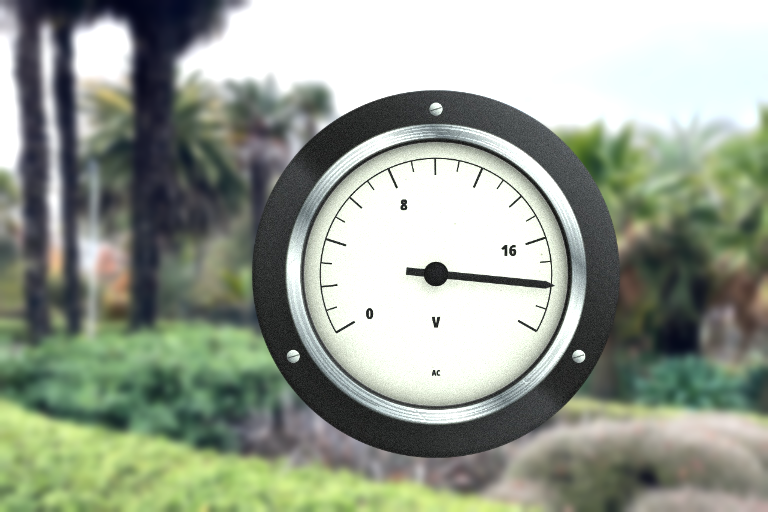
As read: value=18 unit=V
